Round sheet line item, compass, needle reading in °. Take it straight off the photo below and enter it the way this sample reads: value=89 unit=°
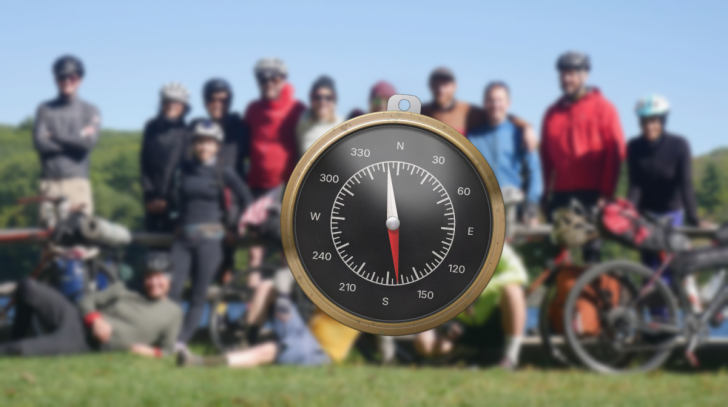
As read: value=170 unit=°
